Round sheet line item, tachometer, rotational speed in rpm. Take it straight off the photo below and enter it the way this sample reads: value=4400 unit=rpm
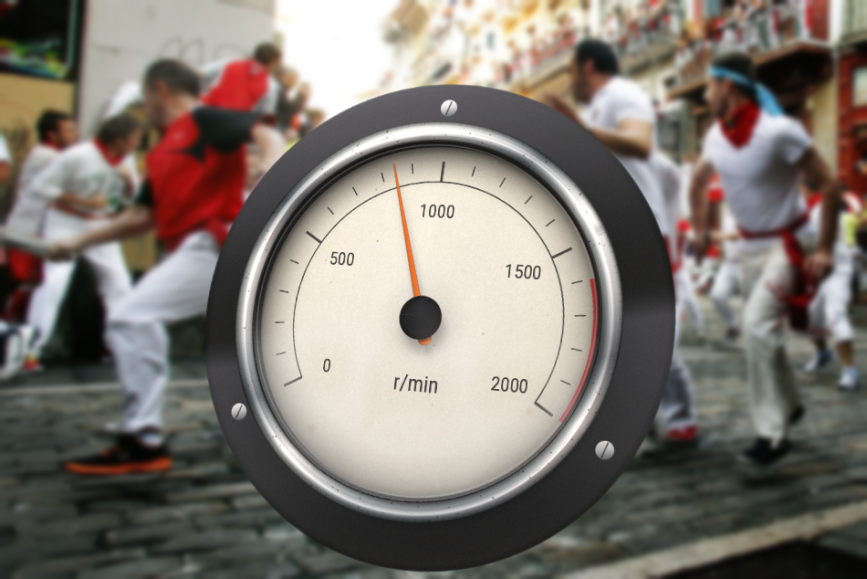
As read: value=850 unit=rpm
